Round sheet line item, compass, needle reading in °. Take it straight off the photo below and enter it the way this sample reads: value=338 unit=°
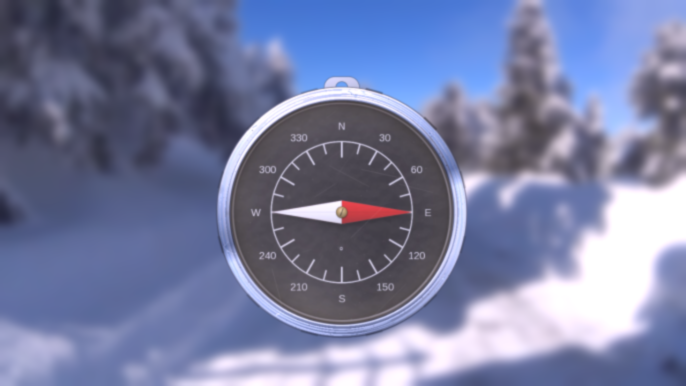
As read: value=90 unit=°
